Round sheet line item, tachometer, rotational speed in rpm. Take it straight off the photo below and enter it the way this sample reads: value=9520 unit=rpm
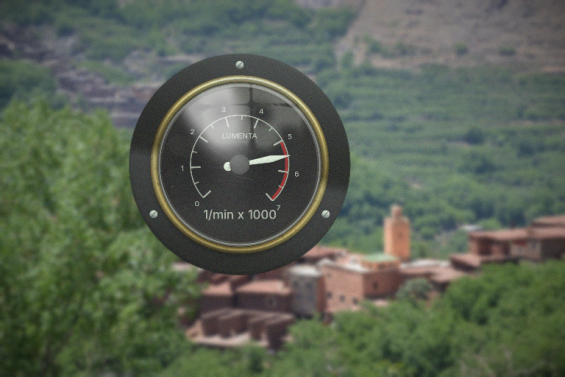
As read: value=5500 unit=rpm
